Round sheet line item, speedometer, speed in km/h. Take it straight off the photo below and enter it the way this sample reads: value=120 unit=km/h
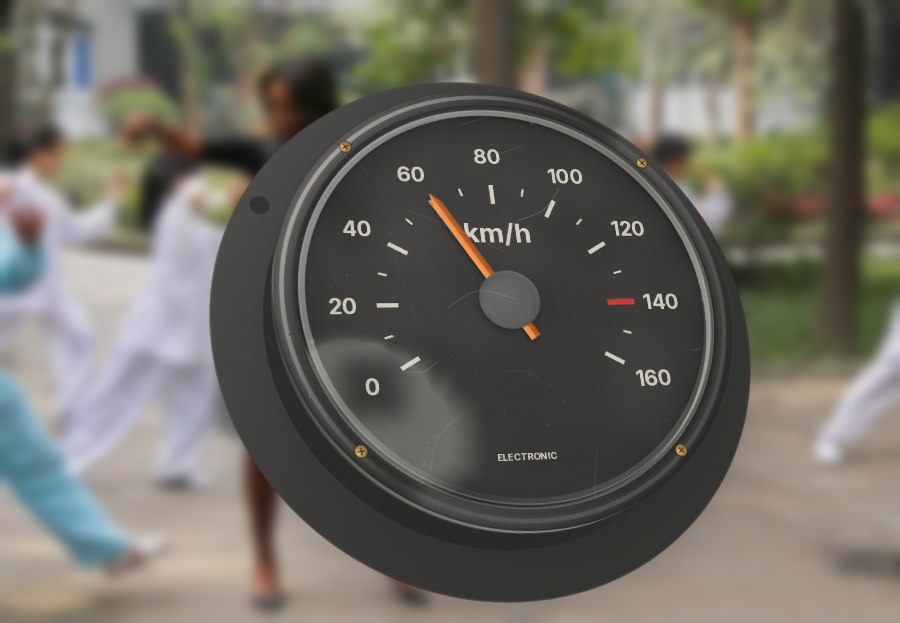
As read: value=60 unit=km/h
